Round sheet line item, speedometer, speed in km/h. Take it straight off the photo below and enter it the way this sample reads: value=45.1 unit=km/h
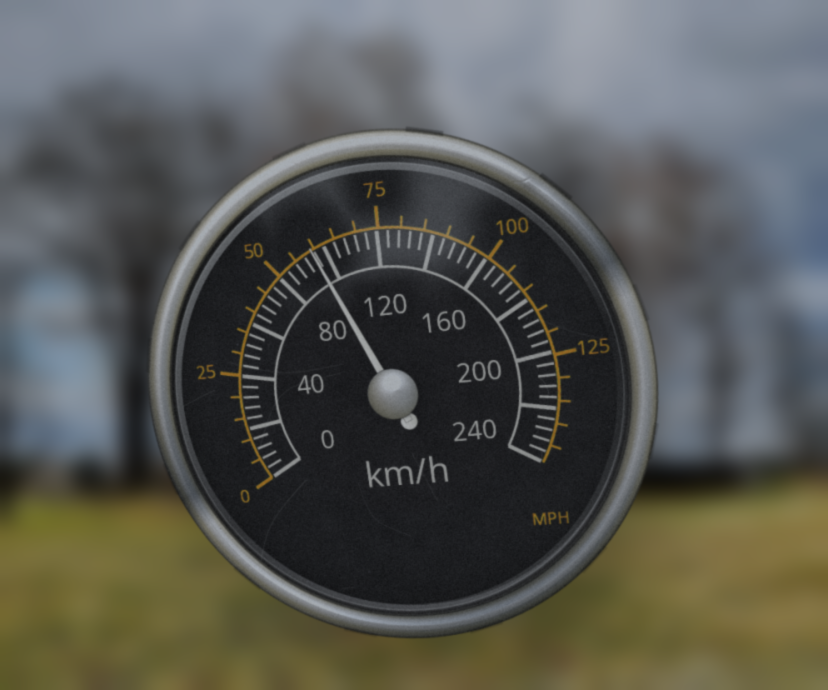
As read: value=96 unit=km/h
